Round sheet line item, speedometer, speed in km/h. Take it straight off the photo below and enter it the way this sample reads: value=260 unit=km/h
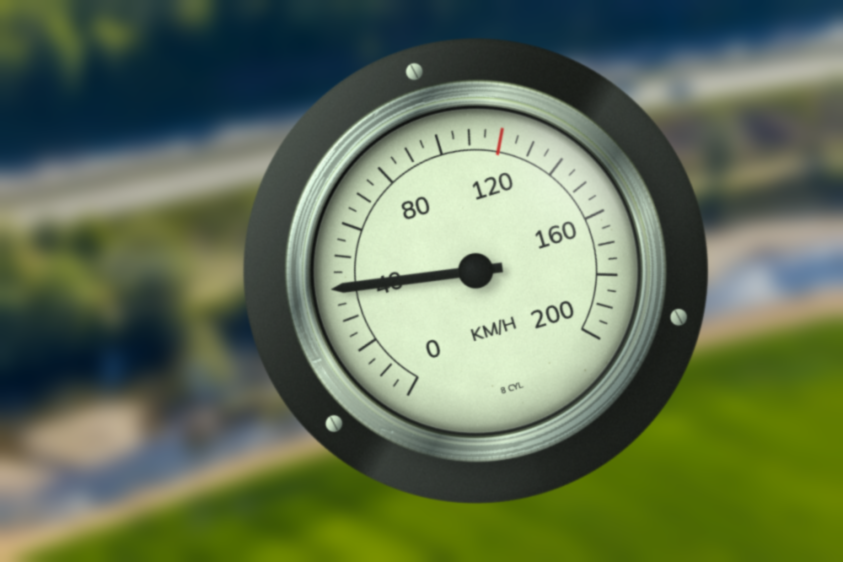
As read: value=40 unit=km/h
